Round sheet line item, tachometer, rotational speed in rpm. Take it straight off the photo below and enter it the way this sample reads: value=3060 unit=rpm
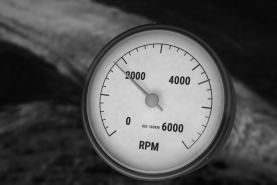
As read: value=1800 unit=rpm
